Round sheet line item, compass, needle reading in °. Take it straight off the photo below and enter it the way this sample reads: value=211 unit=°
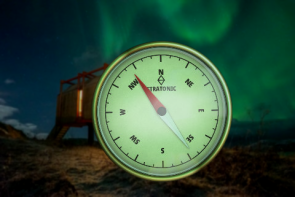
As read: value=325 unit=°
